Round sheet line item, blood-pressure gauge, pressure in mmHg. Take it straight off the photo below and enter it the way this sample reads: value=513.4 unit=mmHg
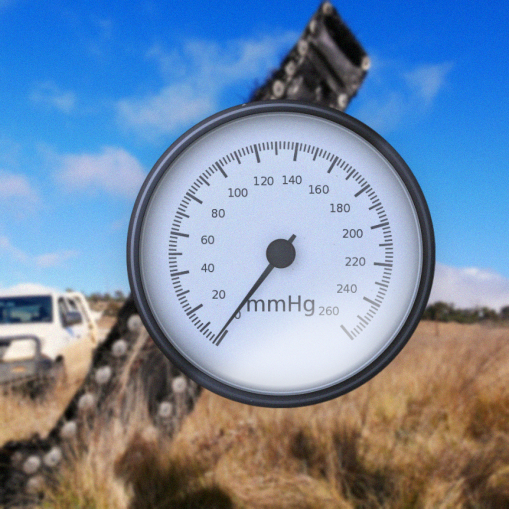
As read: value=2 unit=mmHg
